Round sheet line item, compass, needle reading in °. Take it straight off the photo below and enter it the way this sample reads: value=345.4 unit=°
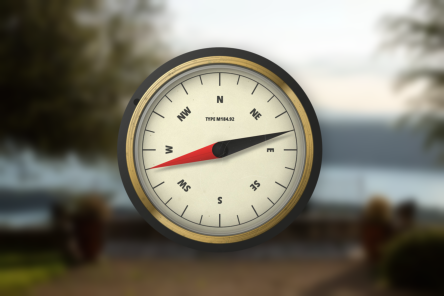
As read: value=255 unit=°
